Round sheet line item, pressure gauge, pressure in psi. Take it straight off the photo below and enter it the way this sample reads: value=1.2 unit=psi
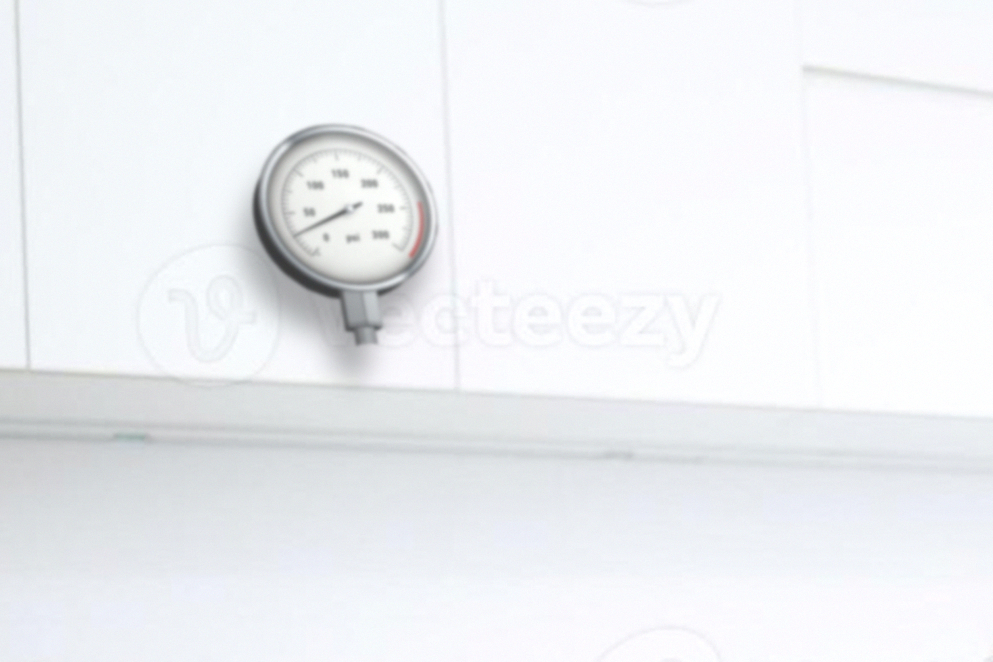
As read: value=25 unit=psi
